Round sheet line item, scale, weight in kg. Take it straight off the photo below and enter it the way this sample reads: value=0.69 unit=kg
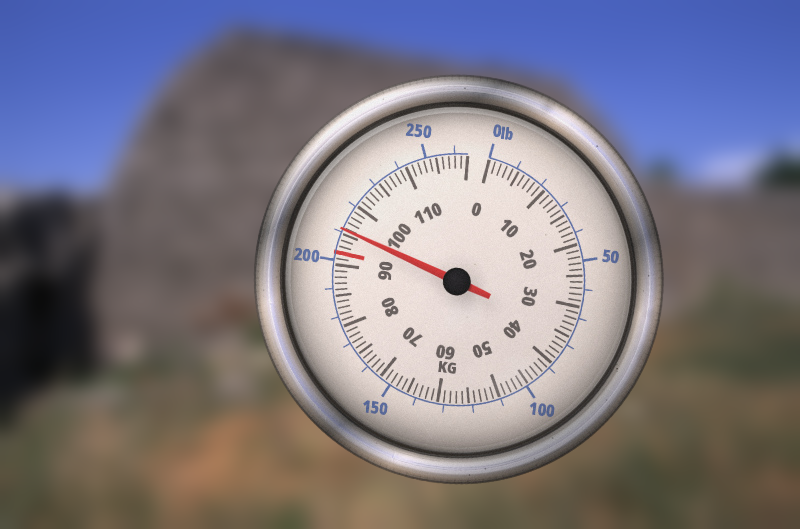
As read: value=96 unit=kg
